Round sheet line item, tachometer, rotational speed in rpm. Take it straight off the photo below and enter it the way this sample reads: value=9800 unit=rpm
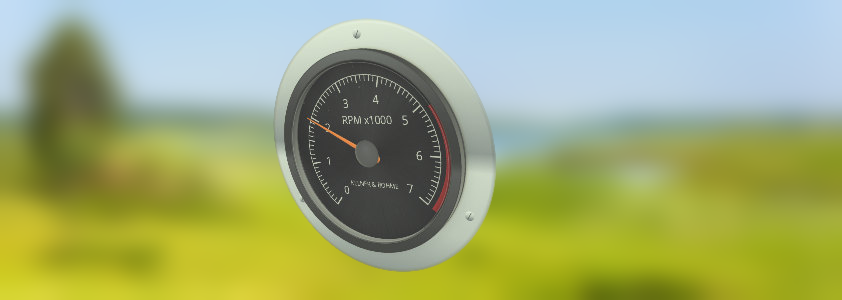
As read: value=2000 unit=rpm
